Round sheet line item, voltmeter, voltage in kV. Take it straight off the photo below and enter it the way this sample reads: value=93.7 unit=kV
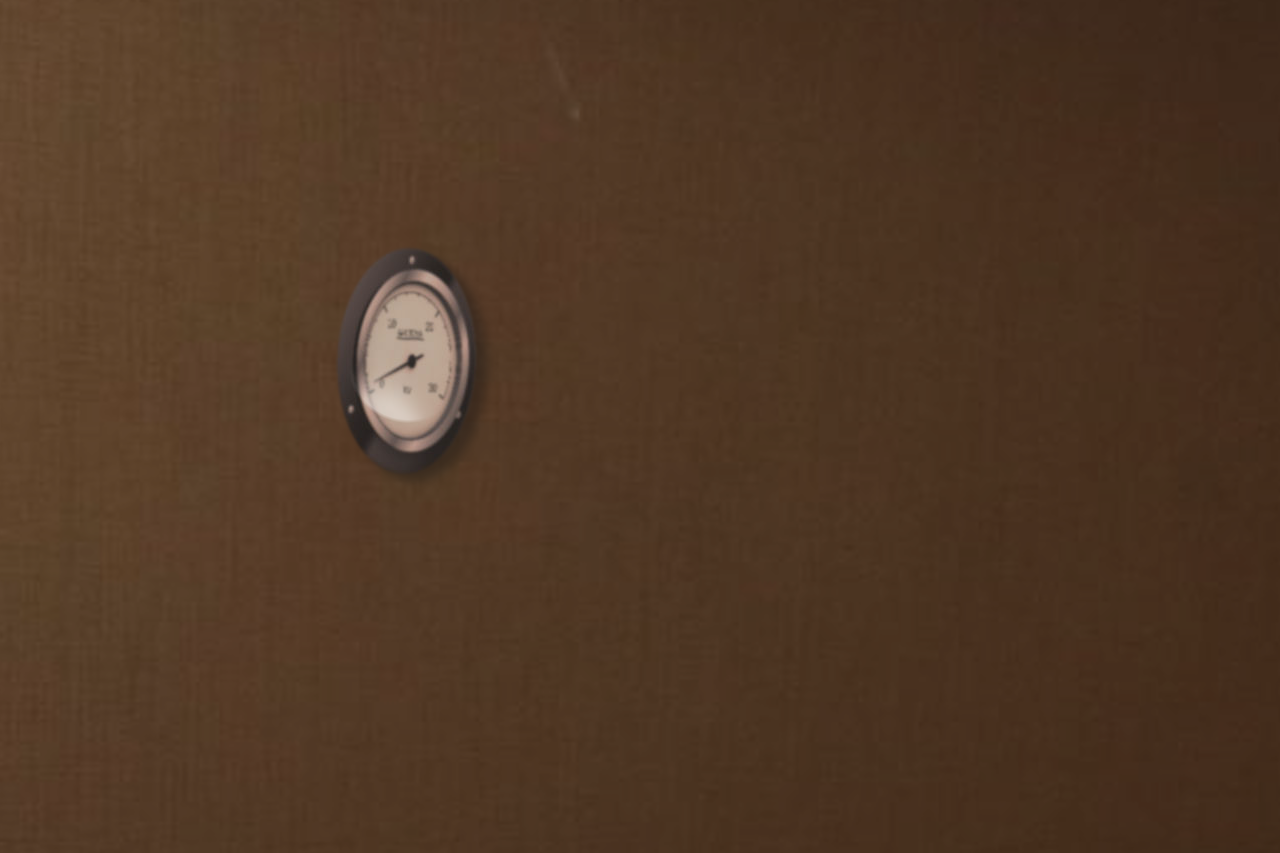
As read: value=1 unit=kV
